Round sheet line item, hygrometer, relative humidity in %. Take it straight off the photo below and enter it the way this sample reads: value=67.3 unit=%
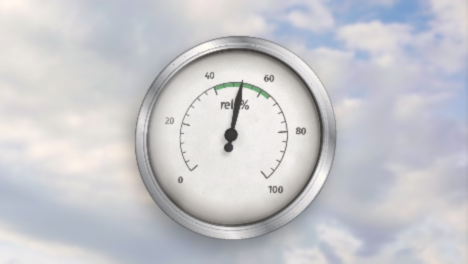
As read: value=52 unit=%
